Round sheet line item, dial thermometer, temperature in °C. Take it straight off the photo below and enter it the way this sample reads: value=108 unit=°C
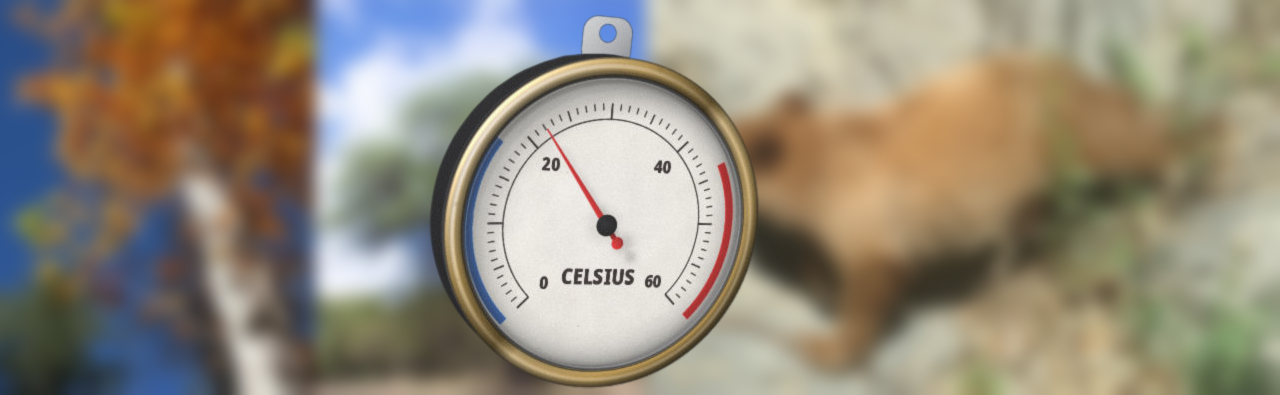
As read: value=22 unit=°C
